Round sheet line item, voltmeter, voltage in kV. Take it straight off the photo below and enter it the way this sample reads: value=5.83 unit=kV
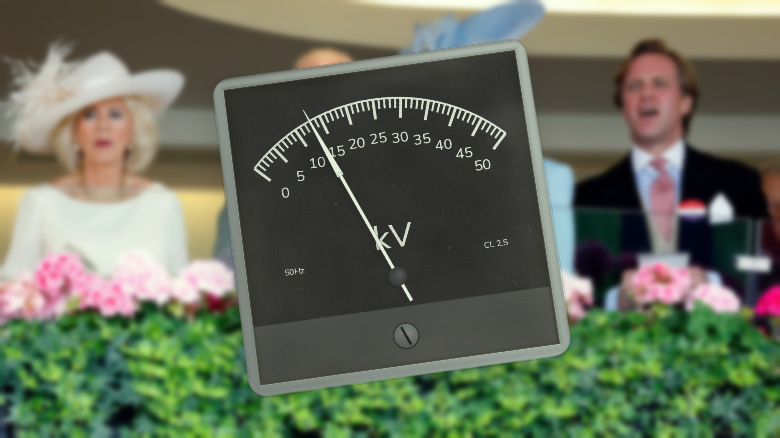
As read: value=13 unit=kV
